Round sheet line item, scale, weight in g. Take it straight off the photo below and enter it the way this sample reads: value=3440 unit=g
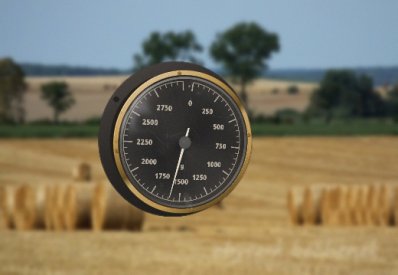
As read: value=1600 unit=g
